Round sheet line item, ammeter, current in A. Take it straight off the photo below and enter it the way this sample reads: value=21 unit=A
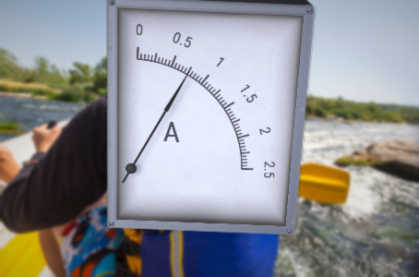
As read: value=0.75 unit=A
